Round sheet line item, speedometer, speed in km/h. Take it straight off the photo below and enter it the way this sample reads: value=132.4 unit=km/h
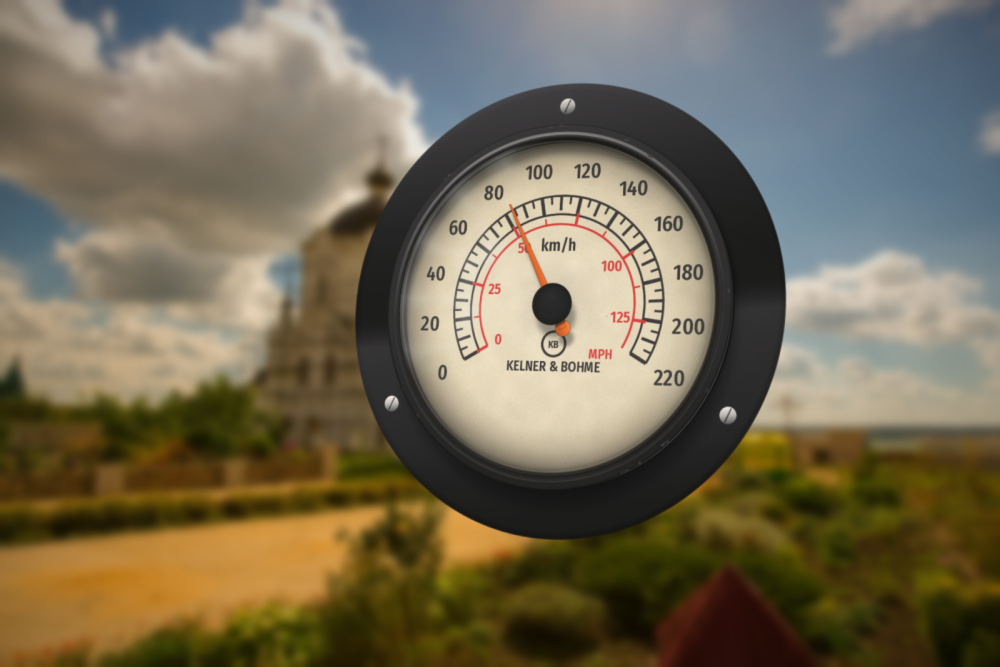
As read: value=85 unit=km/h
